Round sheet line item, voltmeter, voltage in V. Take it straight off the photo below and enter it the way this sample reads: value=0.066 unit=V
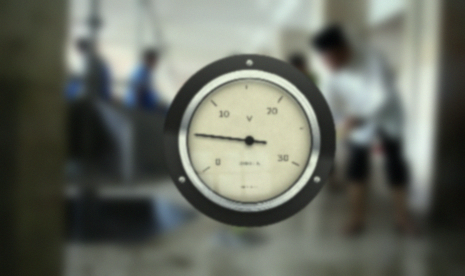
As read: value=5 unit=V
